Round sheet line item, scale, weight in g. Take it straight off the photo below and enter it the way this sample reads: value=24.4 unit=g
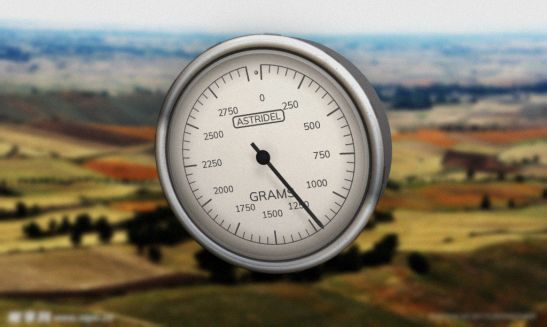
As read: value=1200 unit=g
